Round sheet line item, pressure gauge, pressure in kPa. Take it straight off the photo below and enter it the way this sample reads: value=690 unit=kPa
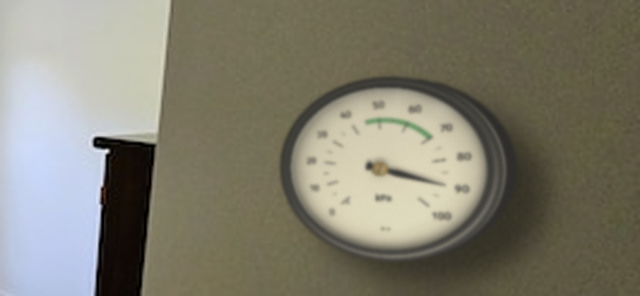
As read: value=90 unit=kPa
